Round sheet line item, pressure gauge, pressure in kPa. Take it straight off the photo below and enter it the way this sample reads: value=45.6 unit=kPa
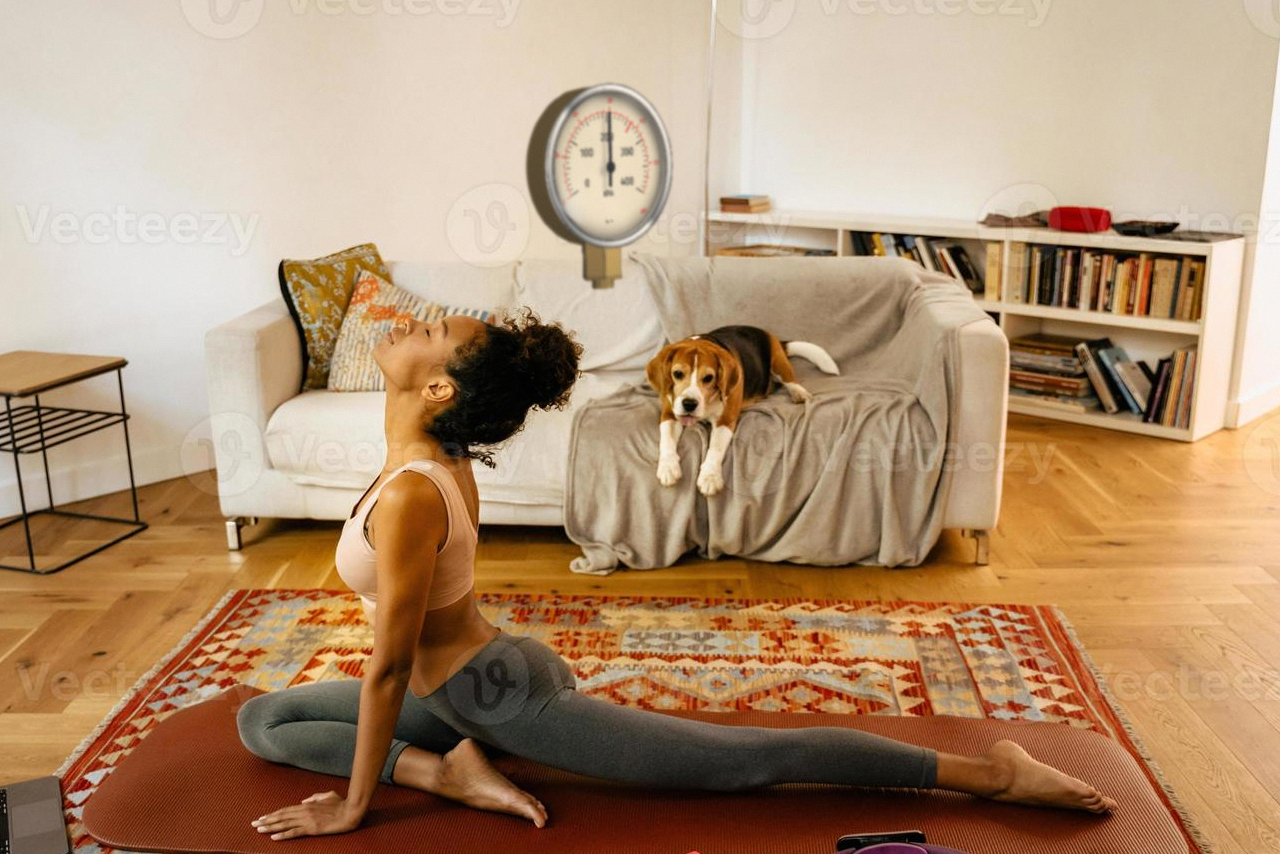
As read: value=200 unit=kPa
